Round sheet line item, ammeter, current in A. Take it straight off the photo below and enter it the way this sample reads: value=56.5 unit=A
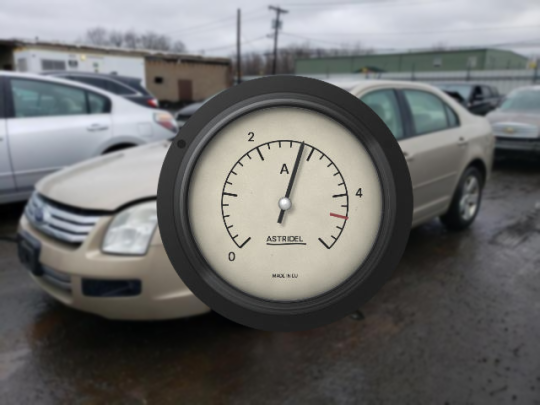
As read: value=2.8 unit=A
